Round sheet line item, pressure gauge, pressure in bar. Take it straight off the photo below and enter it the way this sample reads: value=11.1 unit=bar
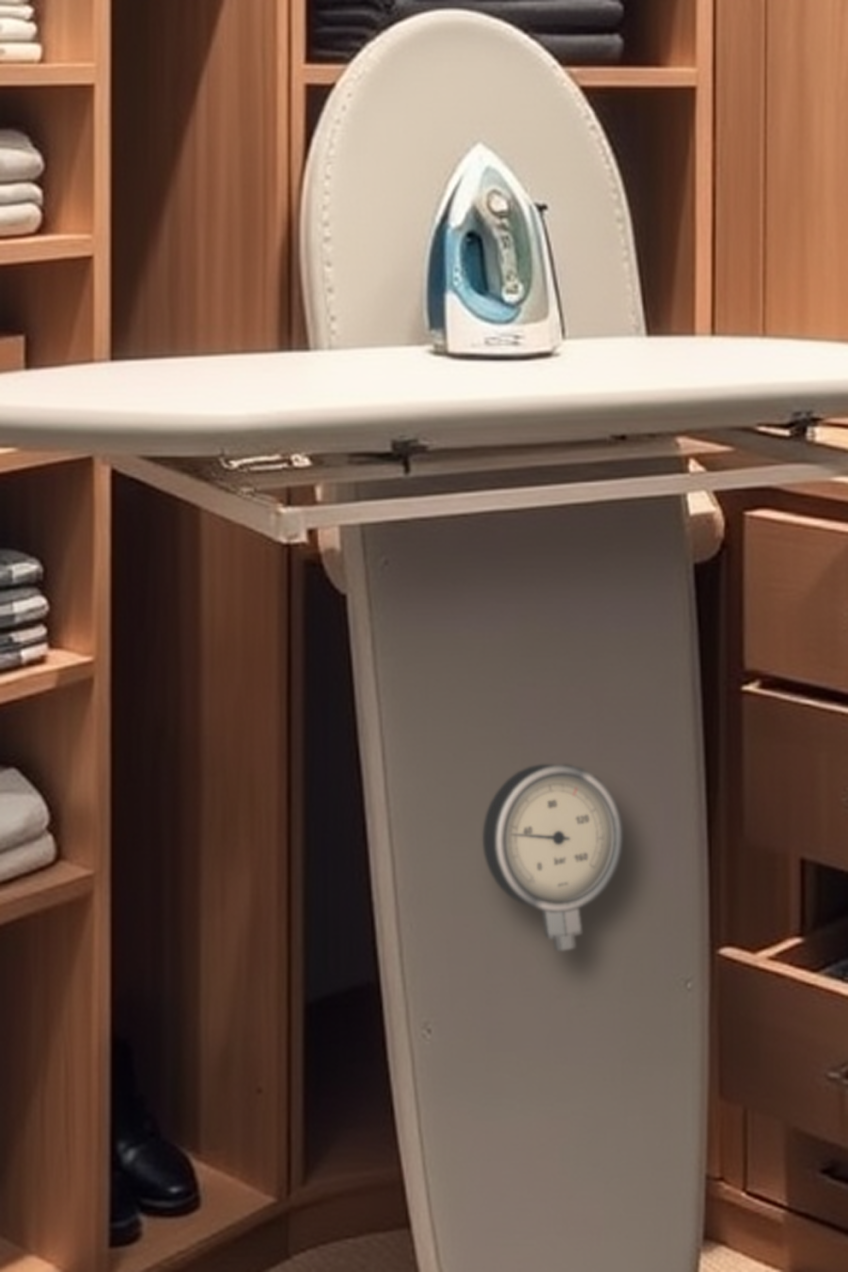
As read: value=35 unit=bar
